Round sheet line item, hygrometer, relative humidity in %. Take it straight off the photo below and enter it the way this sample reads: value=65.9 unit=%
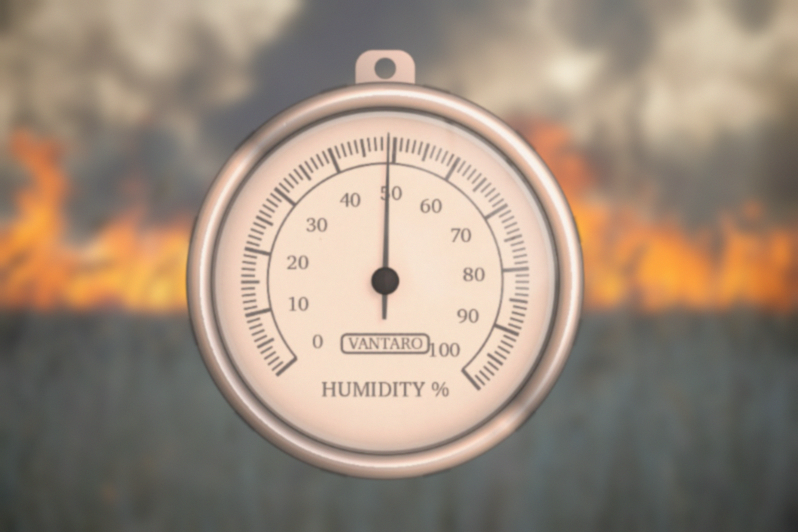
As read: value=49 unit=%
